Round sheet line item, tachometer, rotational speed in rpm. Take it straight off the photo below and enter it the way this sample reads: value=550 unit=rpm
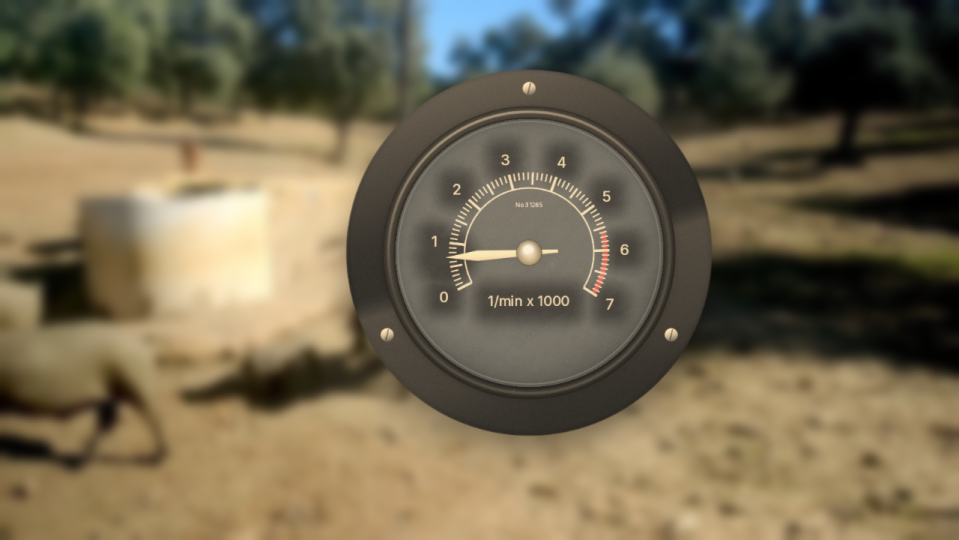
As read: value=700 unit=rpm
